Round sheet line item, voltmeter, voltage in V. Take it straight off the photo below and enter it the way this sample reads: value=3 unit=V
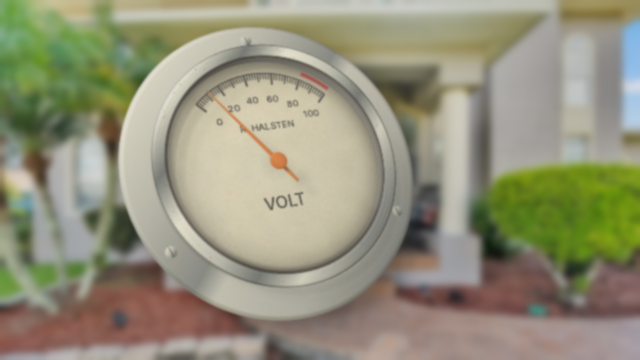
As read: value=10 unit=V
